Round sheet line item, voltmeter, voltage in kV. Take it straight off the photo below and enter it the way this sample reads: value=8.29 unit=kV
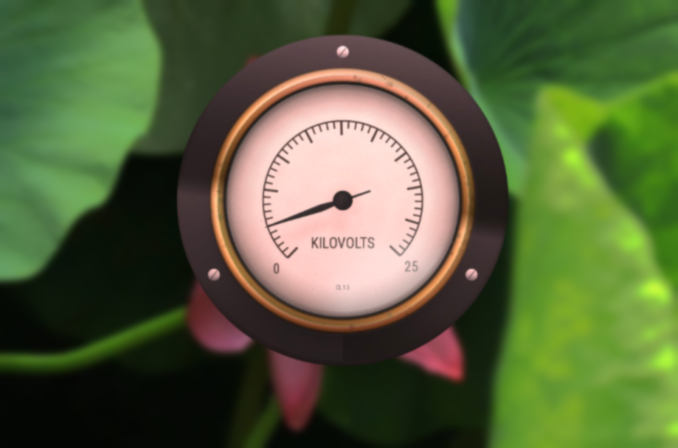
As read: value=2.5 unit=kV
